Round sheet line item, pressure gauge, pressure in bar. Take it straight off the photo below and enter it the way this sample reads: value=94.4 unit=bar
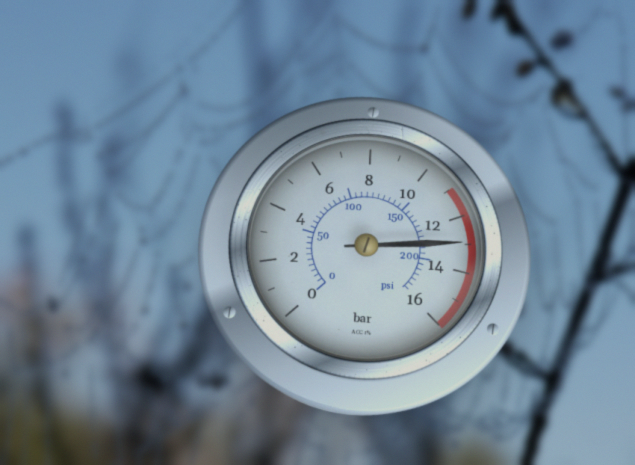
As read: value=13 unit=bar
